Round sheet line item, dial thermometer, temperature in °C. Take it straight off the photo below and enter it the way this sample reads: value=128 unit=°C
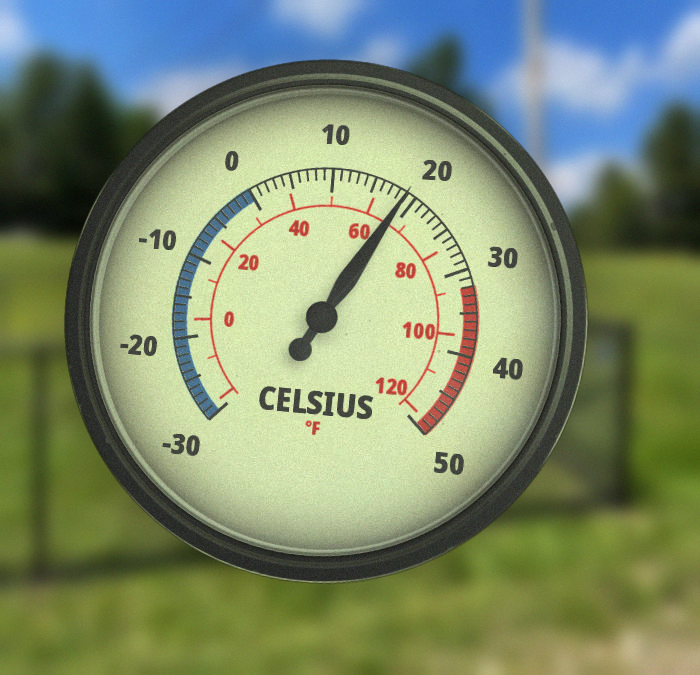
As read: value=19 unit=°C
